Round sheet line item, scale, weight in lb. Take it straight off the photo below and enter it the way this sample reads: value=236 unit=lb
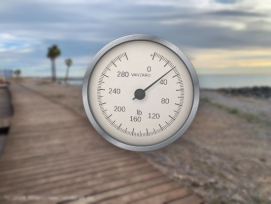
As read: value=30 unit=lb
